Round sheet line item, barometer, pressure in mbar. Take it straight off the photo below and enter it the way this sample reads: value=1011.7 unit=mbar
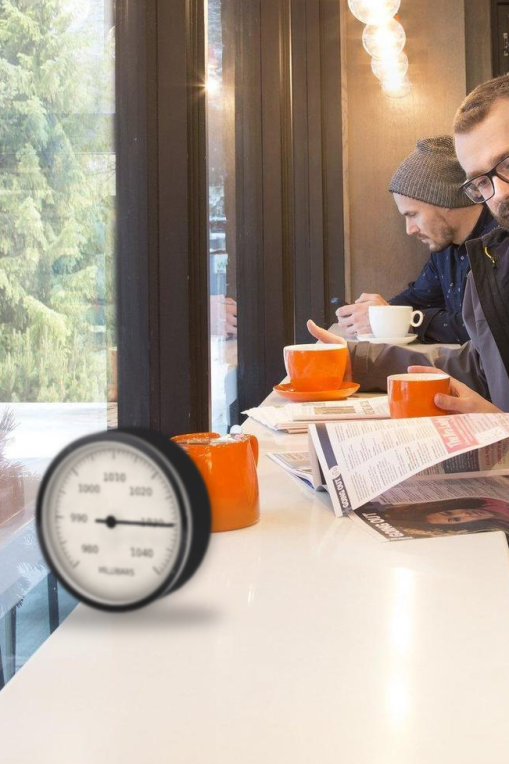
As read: value=1030 unit=mbar
